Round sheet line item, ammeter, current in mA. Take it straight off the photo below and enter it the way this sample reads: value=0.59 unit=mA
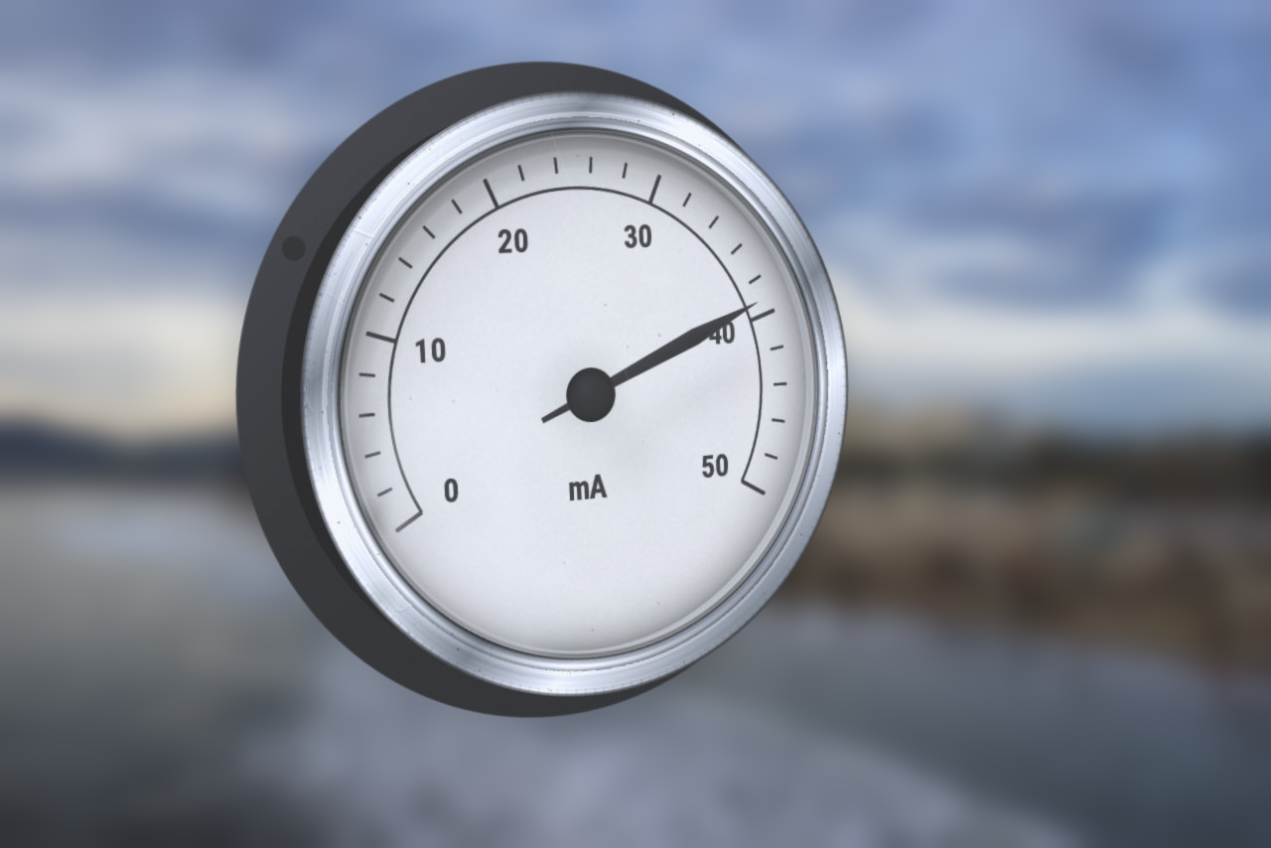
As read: value=39 unit=mA
